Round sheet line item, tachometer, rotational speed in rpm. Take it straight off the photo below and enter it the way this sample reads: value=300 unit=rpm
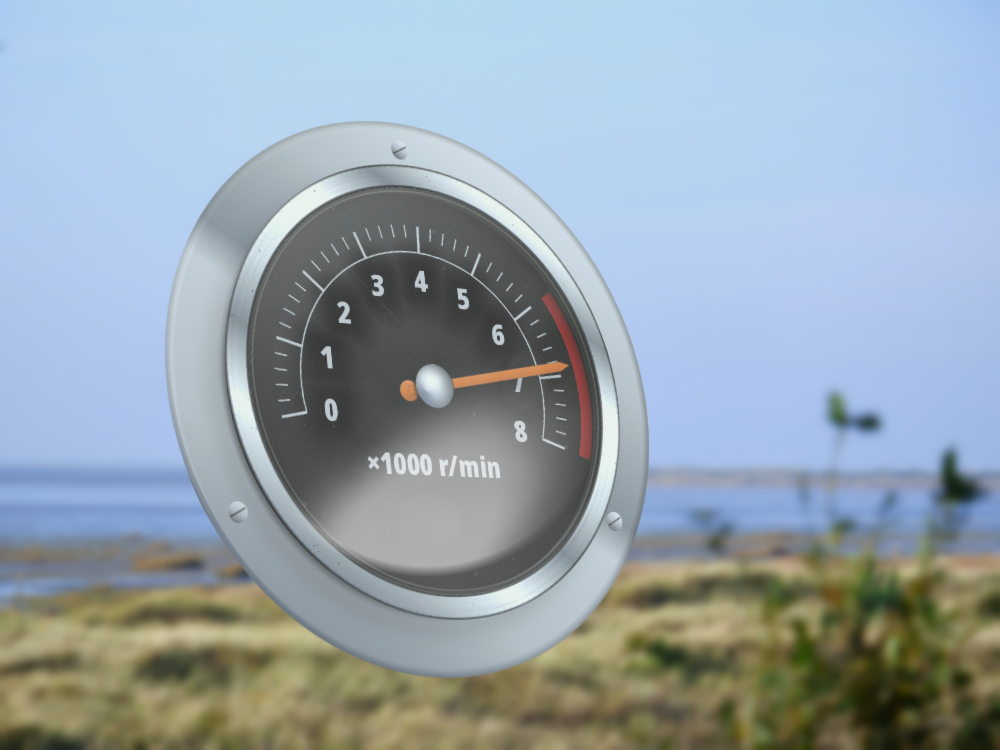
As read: value=6900 unit=rpm
